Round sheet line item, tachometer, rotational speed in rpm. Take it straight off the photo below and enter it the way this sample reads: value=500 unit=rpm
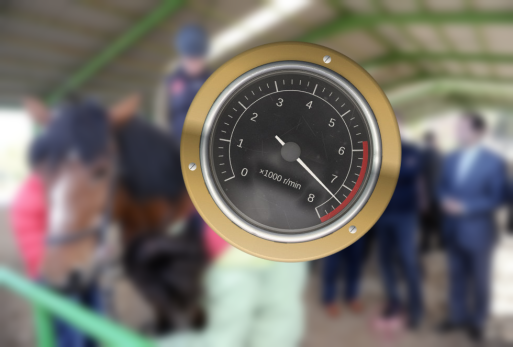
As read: value=7400 unit=rpm
